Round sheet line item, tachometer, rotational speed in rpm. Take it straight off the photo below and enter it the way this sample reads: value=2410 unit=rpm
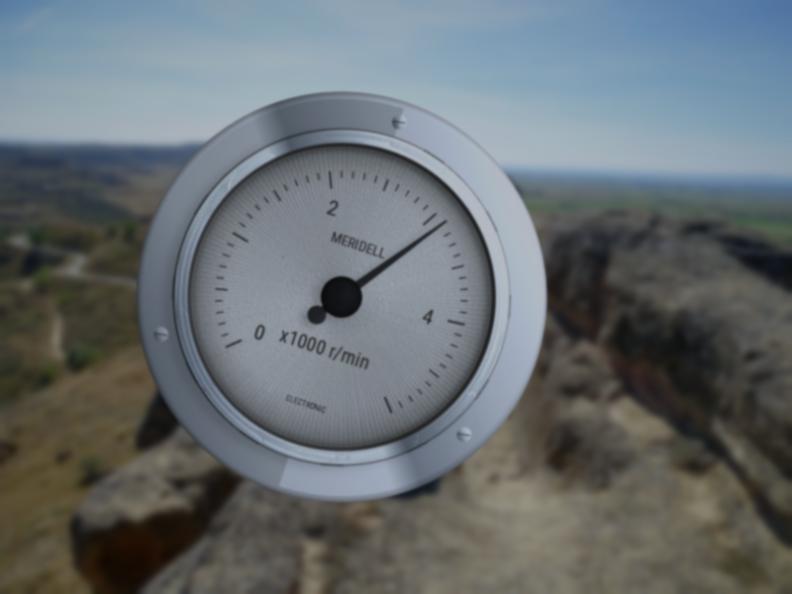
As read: value=3100 unit=rpm
